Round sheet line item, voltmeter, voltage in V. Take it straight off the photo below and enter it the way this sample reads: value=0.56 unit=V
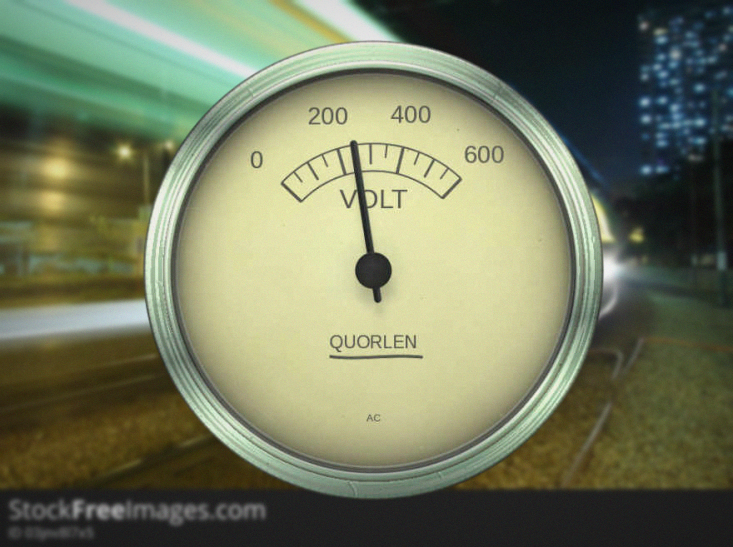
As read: value=250 unit=V
